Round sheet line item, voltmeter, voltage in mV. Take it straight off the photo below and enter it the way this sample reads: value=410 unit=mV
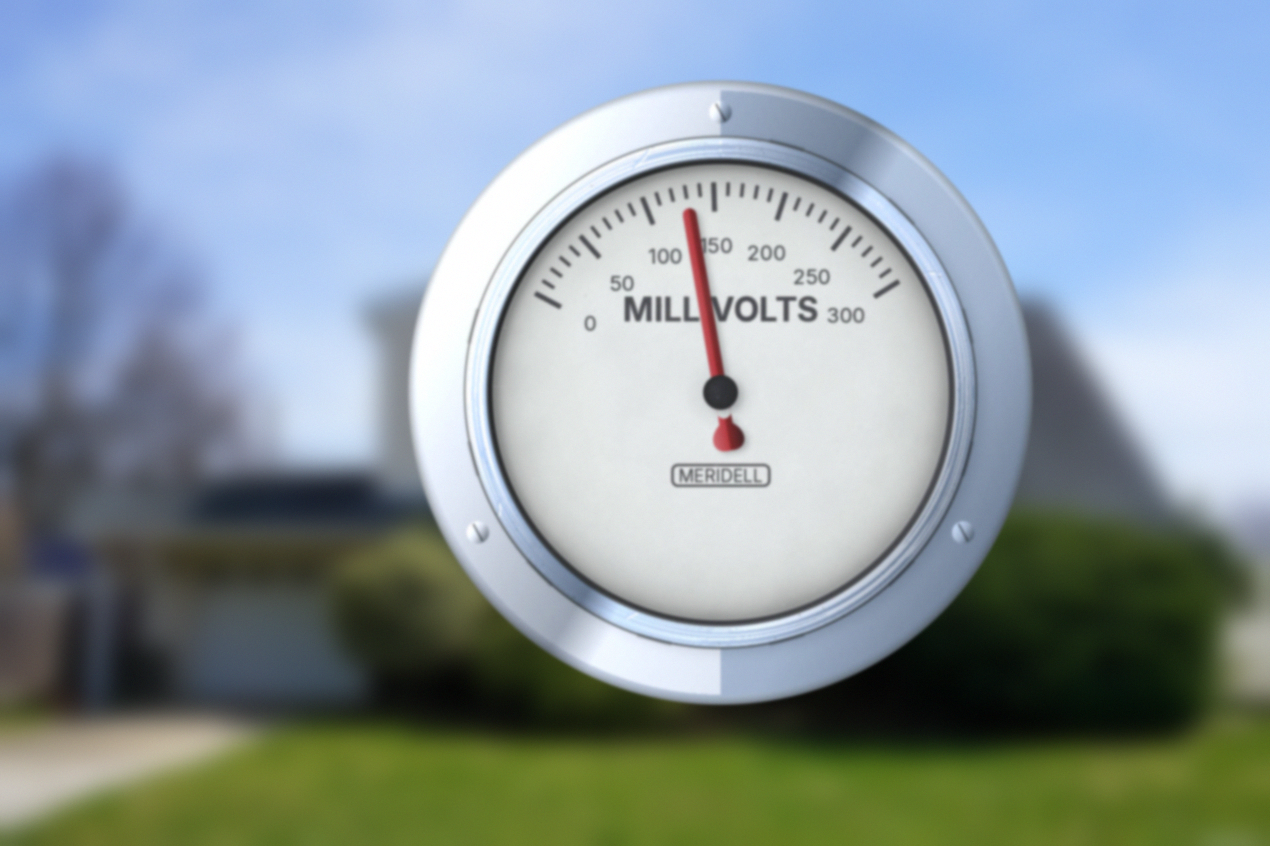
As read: value=130 unit=mV
